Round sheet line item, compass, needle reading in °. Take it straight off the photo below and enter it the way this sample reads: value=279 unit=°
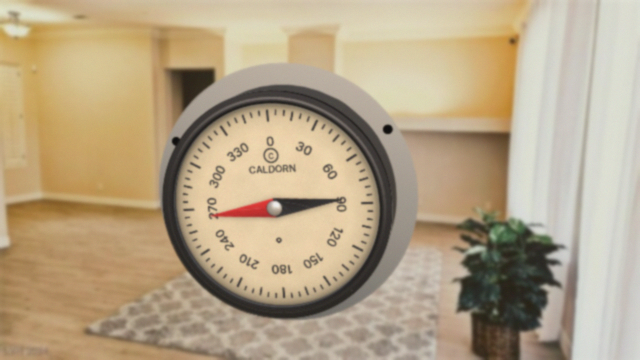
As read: value=265 unit=°
